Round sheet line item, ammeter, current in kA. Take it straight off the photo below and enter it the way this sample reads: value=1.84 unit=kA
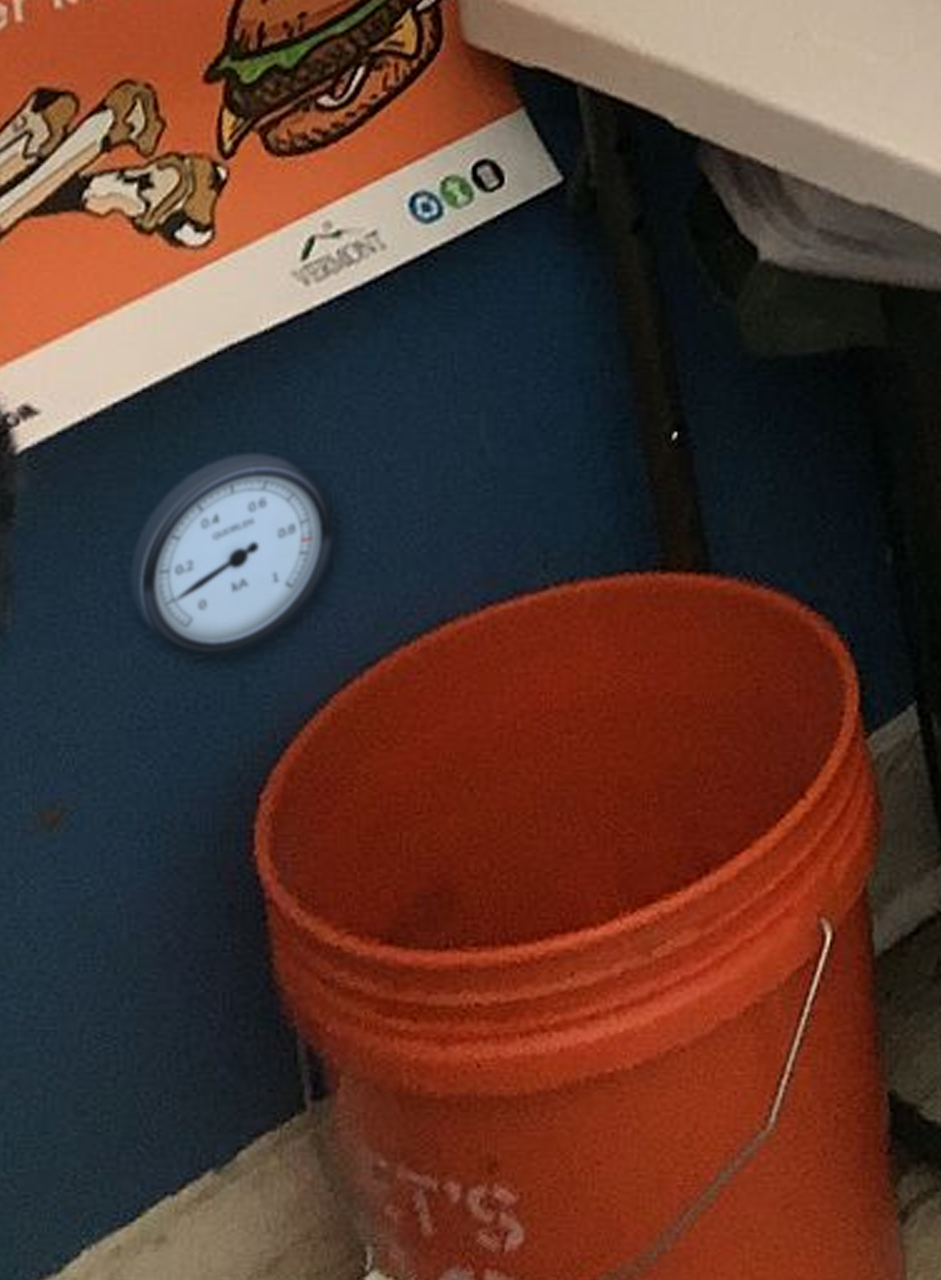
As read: value=0.1 unit=kA
